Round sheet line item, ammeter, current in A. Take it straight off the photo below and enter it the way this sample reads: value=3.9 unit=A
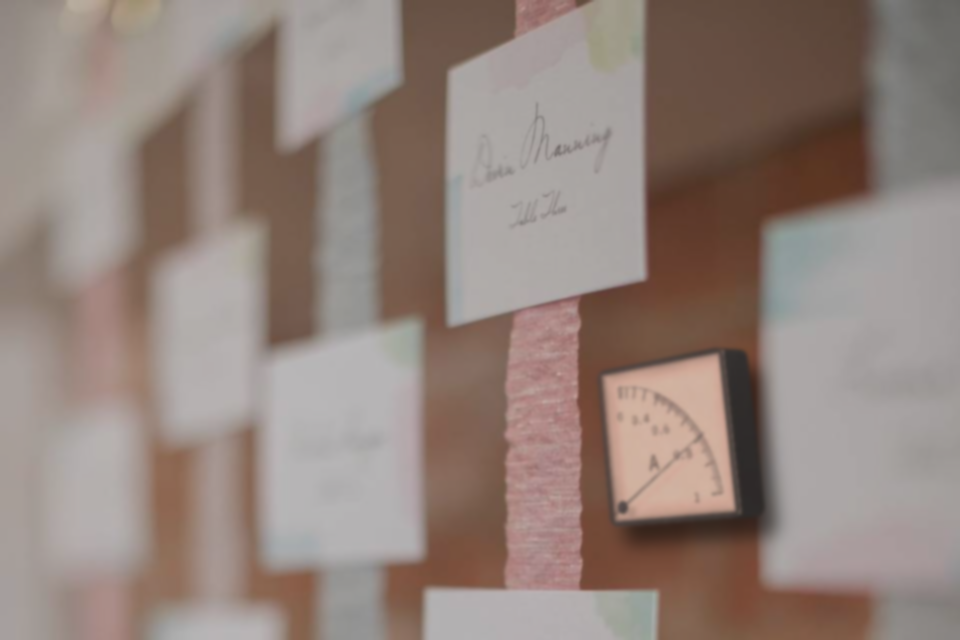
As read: value=0.8 unit=A
